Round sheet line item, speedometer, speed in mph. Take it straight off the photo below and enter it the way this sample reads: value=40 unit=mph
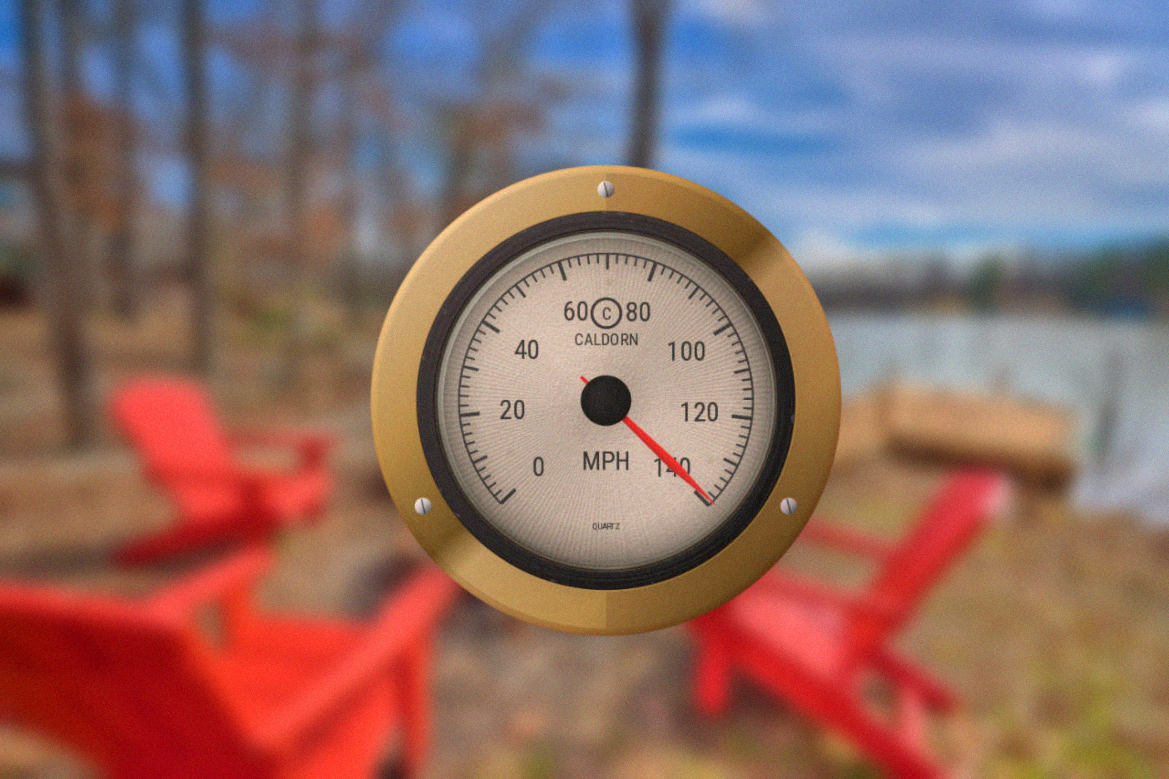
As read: value=139 unit=mph
